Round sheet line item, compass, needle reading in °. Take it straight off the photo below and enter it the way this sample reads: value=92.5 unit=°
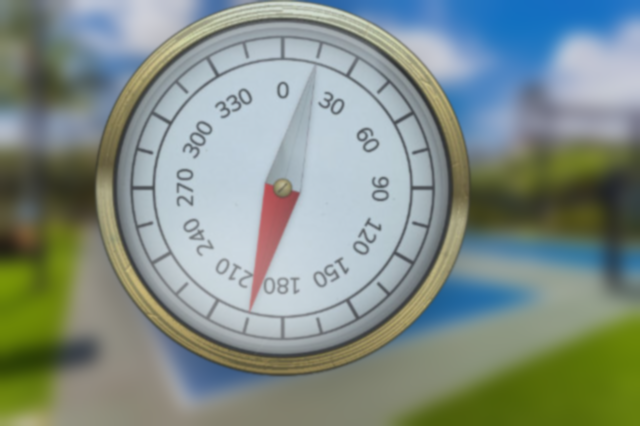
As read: value=195 unit=°
